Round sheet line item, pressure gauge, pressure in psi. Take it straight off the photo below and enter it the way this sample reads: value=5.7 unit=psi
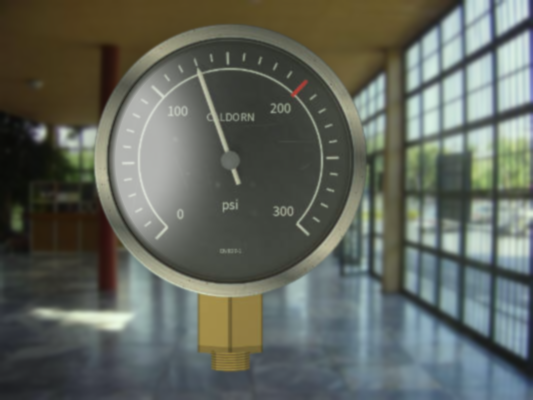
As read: value=130 unit=psi
